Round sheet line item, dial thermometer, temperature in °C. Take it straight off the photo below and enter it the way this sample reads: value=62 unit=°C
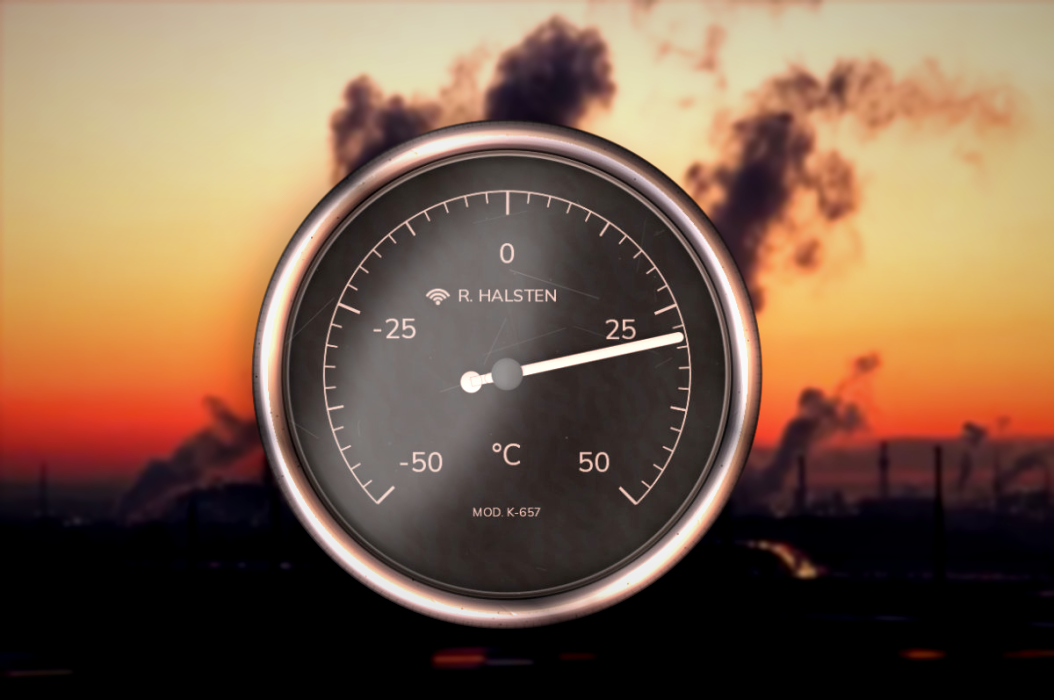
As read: value=28.75 unit=°C
